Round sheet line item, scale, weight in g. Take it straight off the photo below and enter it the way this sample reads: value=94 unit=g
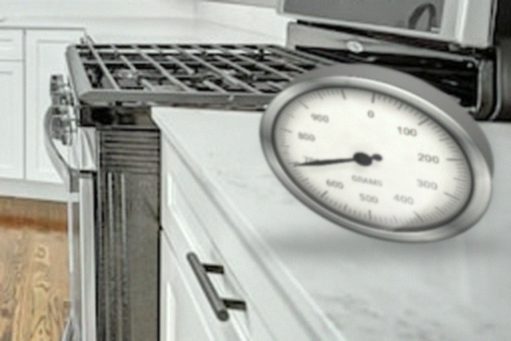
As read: value=700 unit=g
